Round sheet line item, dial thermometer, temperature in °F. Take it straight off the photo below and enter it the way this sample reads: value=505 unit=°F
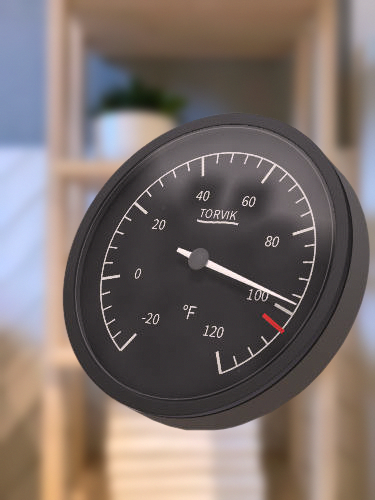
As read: value=98 unit=°F
